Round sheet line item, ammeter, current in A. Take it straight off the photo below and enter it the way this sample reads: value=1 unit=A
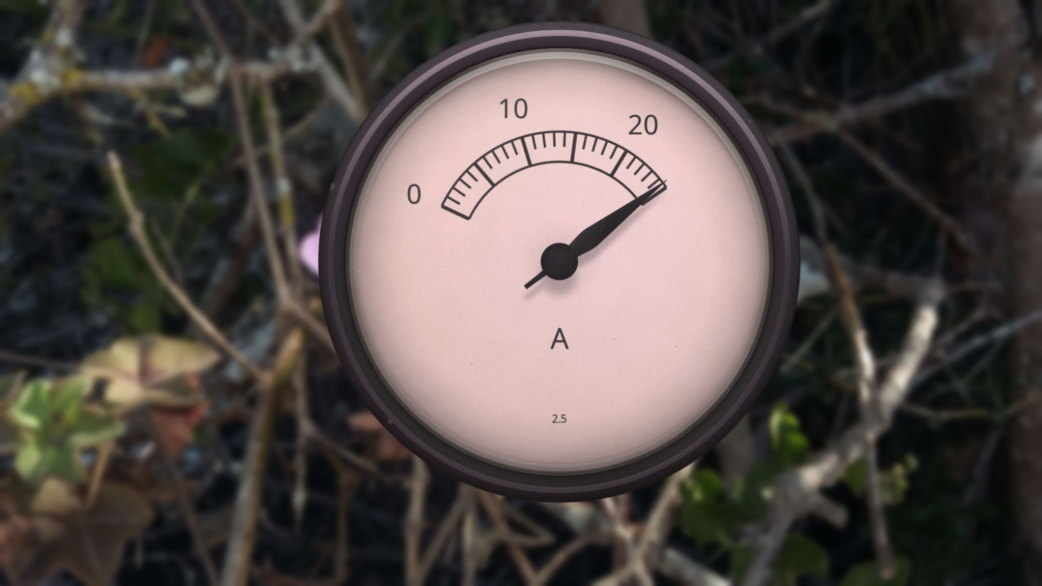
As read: value=24.5 unit=A
